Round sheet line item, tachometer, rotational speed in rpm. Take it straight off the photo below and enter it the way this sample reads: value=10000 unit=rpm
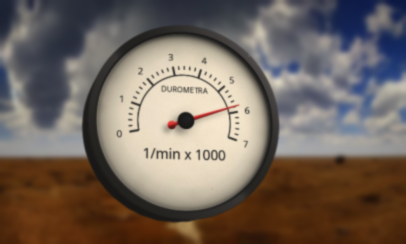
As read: value=5800 unit=rpm
